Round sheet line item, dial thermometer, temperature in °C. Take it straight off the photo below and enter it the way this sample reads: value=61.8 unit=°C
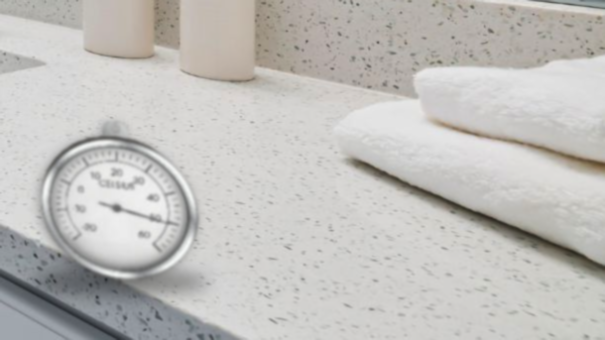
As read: value=50 unit=°C
